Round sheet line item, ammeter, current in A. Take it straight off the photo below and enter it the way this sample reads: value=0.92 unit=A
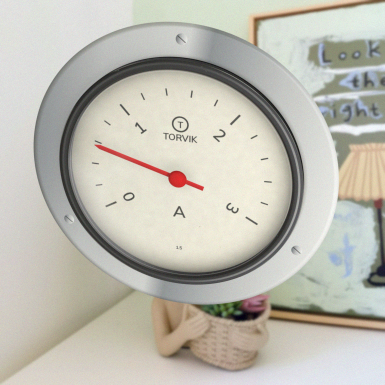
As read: value=0.6 unit=A
